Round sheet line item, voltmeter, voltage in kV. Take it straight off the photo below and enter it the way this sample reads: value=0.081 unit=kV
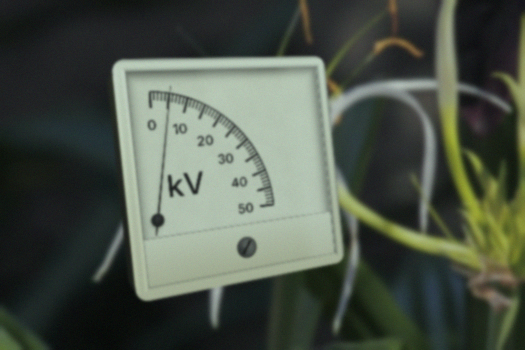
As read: value=5 unit=kV
